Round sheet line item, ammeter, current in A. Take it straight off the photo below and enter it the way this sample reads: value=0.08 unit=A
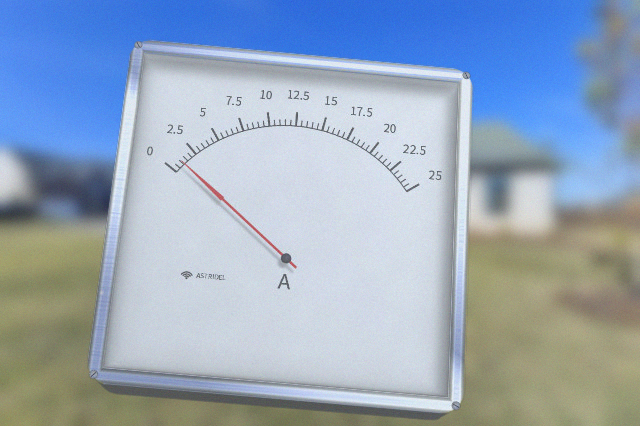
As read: value=1 unit=A
